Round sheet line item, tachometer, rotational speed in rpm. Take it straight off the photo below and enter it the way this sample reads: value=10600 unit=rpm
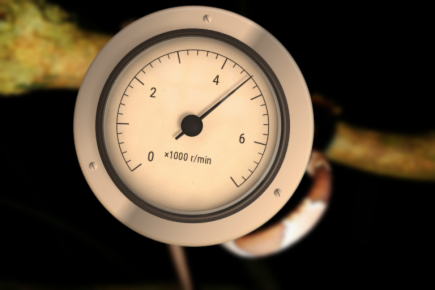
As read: value=4600 unit=rpm
